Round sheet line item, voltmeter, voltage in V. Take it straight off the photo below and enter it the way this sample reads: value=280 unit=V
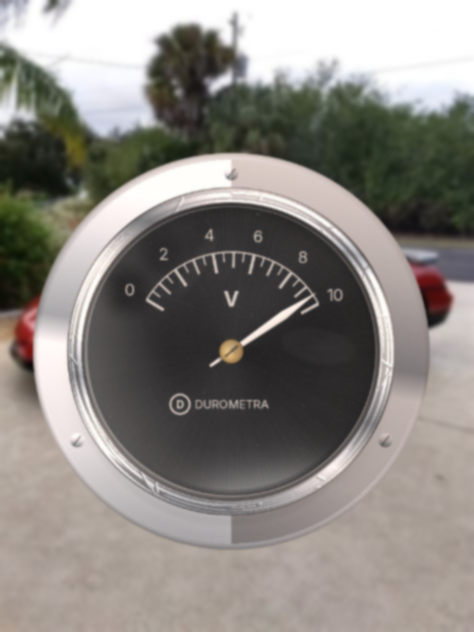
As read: value=9.5 unit=V
